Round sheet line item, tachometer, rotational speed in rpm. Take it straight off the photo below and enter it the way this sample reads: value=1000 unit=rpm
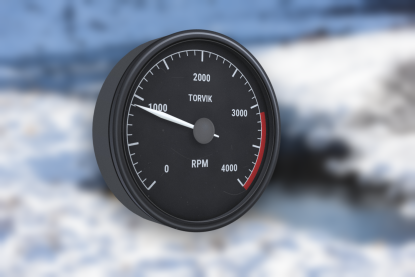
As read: value=900 unit=rpm
